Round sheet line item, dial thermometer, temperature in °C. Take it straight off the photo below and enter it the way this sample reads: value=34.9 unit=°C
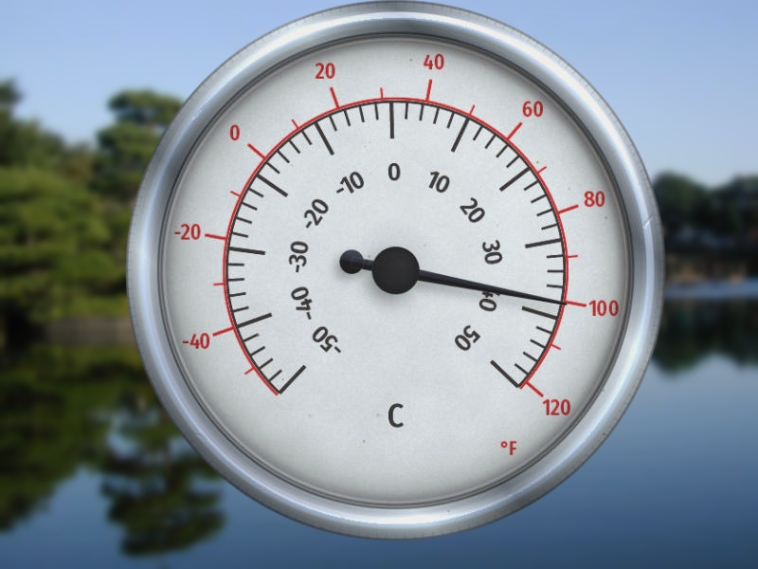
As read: value=38 unit=°C
